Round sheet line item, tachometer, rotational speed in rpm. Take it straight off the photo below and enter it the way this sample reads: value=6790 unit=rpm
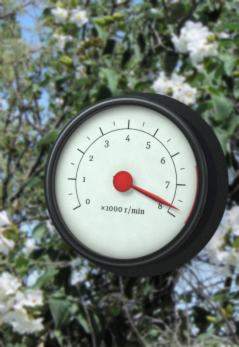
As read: value=7750 unit=rpm
